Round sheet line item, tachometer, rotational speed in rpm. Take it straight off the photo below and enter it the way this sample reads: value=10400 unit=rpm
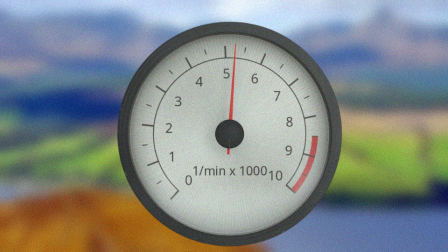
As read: value=5250 unit=rpm
